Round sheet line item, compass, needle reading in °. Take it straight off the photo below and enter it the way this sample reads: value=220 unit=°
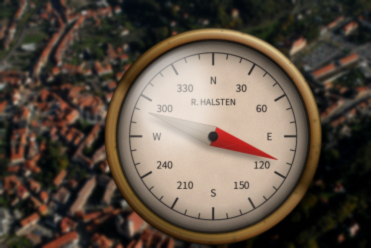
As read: value=110 unit=°
